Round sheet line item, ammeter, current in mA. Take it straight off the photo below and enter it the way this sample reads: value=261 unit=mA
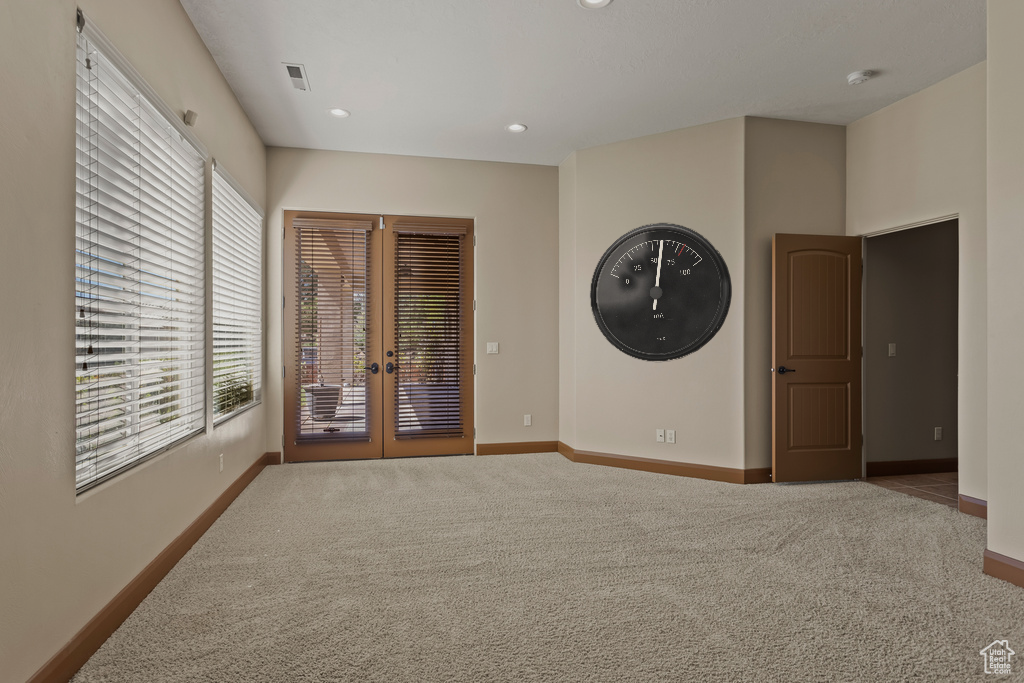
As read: value=60 unit=mA
